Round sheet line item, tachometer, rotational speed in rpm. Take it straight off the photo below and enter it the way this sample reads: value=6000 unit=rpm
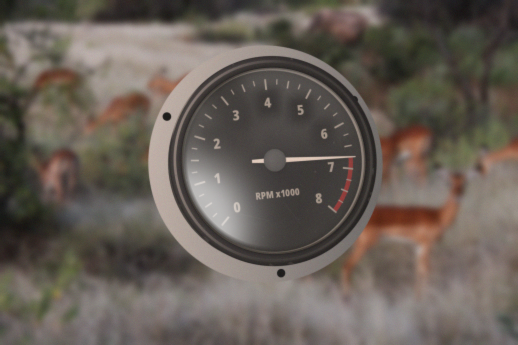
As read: value=6750 unit=rpm
